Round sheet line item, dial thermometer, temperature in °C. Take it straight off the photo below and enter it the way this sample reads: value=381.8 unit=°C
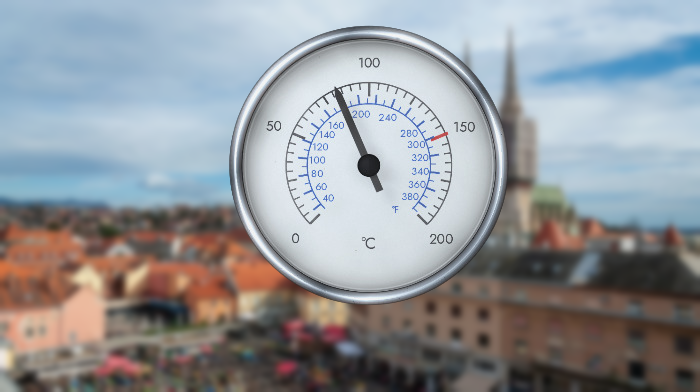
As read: value=82.5 unit=°C
